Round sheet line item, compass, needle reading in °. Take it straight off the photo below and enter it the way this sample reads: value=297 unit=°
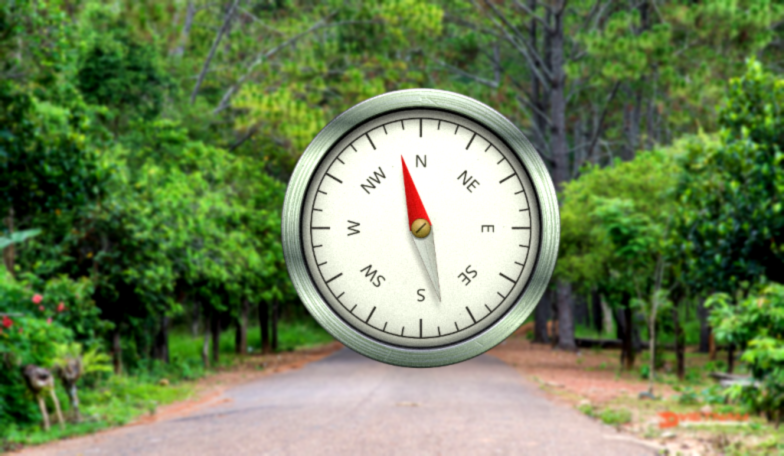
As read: value=345 unit=°
